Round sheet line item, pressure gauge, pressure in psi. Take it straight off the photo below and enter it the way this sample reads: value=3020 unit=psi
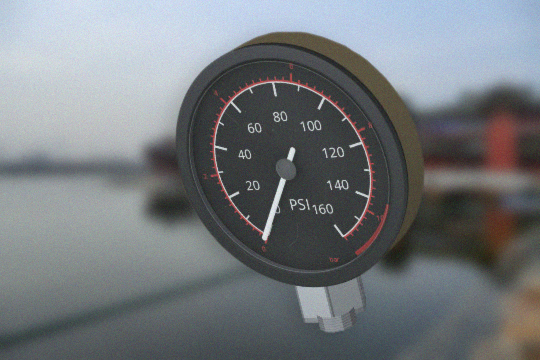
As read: value=0 unit=psi
